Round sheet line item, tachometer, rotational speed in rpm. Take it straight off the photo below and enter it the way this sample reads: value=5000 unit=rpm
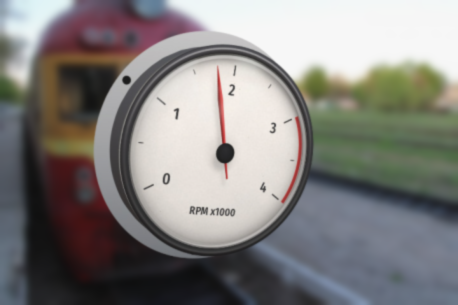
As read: value=1750 unit=rpm
